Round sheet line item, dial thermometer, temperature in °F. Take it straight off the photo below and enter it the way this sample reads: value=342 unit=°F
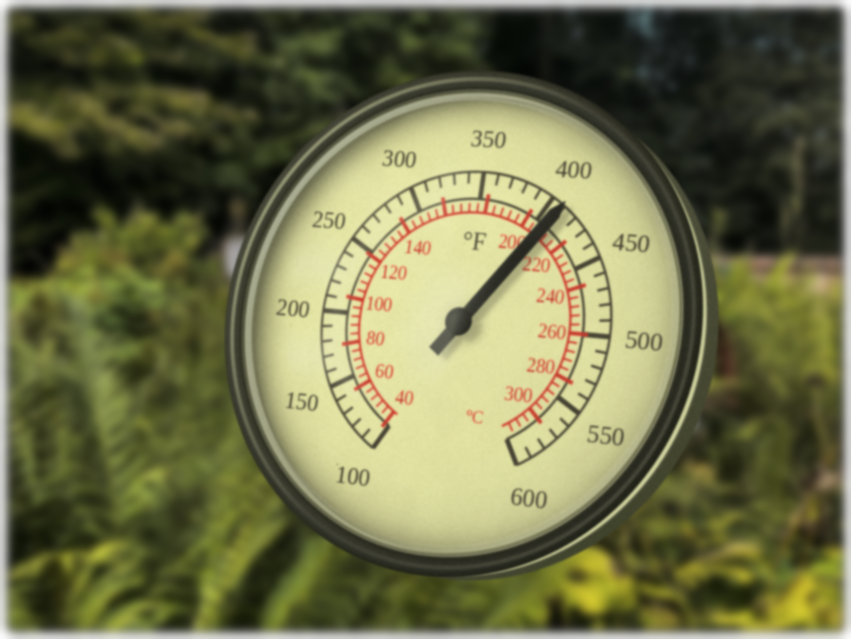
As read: value=410 unit=°F
